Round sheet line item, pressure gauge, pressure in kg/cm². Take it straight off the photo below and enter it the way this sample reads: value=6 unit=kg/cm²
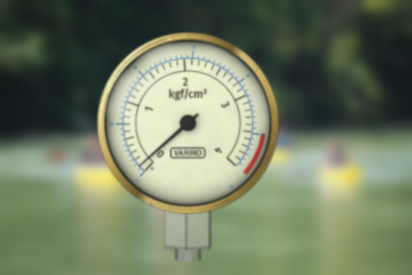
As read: value=0.1 unit=kg/cm²
